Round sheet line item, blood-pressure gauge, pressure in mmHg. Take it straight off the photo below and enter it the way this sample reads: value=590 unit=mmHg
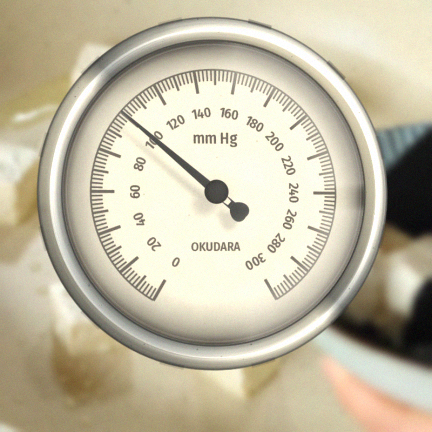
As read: value=100 unit=mmHg
